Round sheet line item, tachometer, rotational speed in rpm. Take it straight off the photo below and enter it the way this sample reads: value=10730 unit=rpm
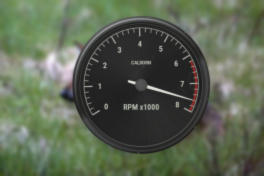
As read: value=7600 unit=rpm
